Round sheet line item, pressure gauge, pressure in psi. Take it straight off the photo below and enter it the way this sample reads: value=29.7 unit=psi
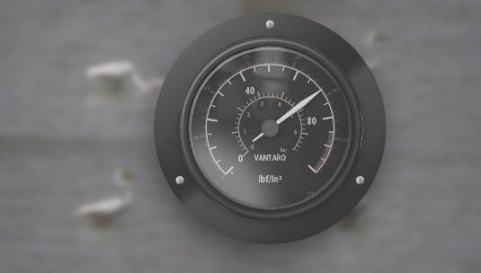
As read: value=70 unit=psi
